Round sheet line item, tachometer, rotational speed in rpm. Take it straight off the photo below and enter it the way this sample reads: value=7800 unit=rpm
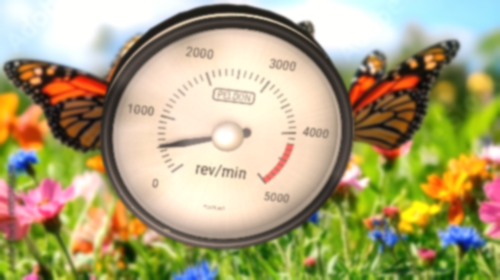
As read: value=500 unit=rpm
